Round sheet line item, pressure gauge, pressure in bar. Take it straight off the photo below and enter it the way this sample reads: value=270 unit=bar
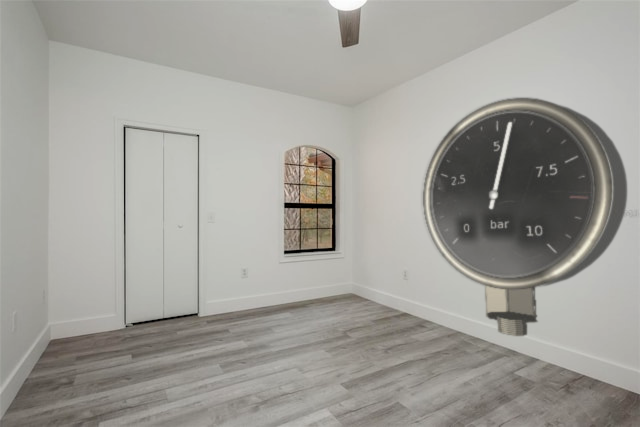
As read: value=5.5 unit=bar
